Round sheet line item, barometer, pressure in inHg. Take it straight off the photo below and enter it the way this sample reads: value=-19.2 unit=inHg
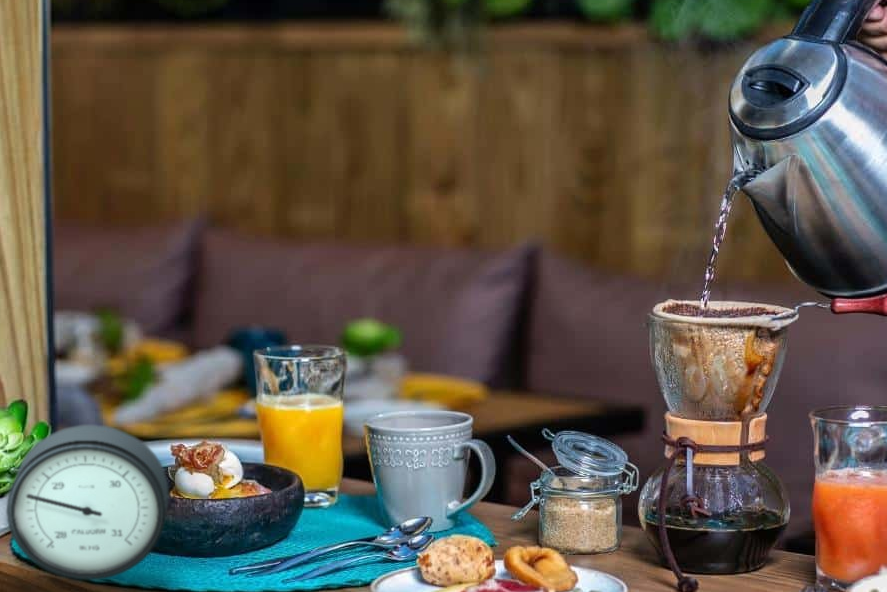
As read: value=28.7 unit=inHg
